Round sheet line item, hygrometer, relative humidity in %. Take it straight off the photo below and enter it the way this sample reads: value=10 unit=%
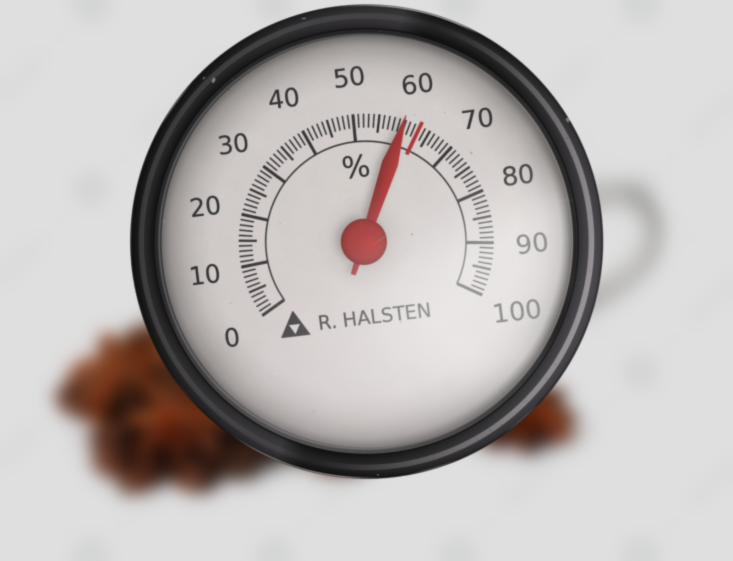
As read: value=60 unit=%
